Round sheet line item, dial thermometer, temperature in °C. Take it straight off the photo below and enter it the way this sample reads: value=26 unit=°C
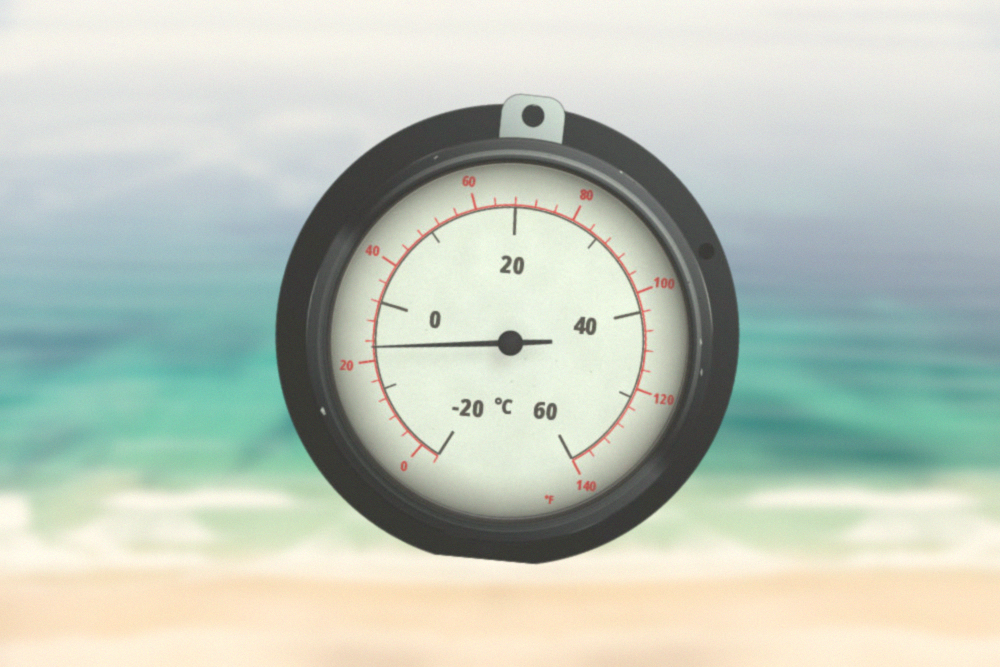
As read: value=-5 unit=°C
